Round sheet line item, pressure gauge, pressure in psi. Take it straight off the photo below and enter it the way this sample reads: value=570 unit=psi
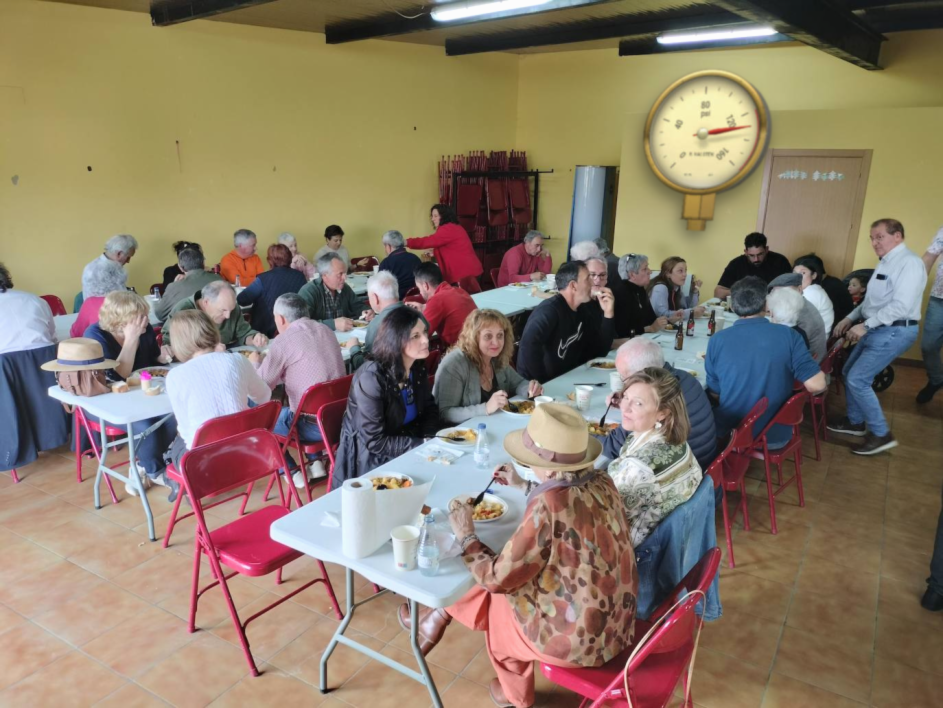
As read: value=130 unit=psi
